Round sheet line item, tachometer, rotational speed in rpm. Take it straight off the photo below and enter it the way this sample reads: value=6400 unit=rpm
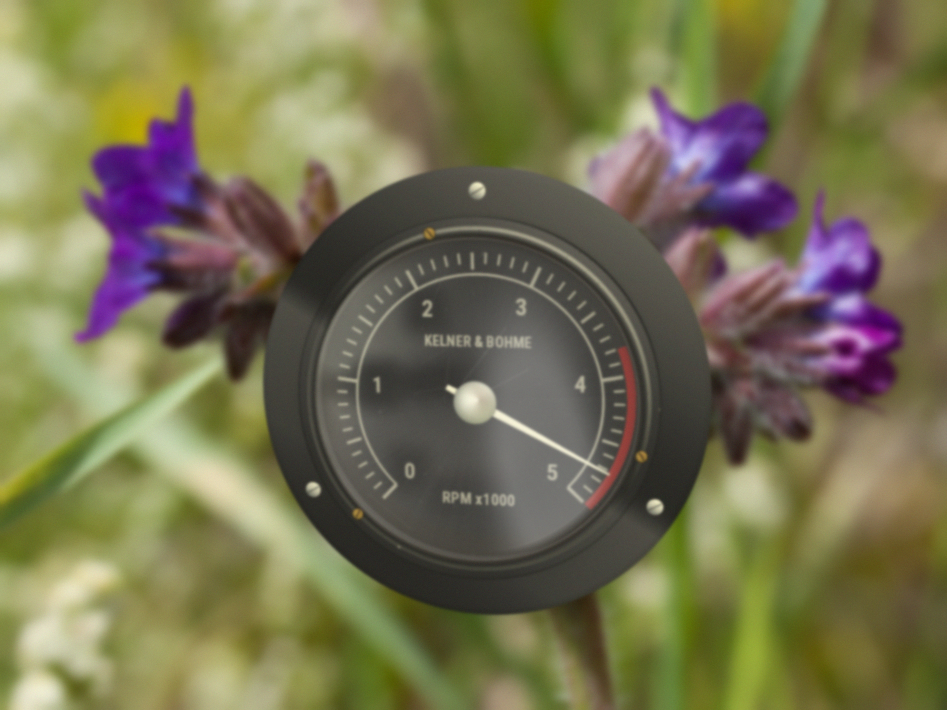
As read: value=4700 unit=rpm
